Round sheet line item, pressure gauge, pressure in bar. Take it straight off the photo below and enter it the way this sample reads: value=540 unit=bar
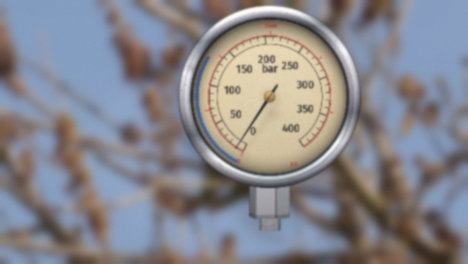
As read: value=10 unit=bar
